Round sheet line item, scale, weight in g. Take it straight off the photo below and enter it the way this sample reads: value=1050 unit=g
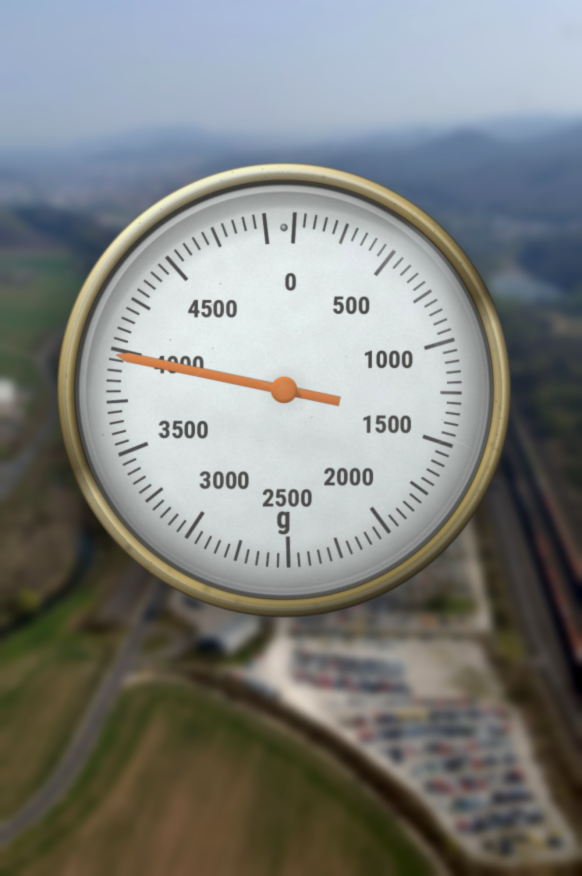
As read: value=3975 unit=g
